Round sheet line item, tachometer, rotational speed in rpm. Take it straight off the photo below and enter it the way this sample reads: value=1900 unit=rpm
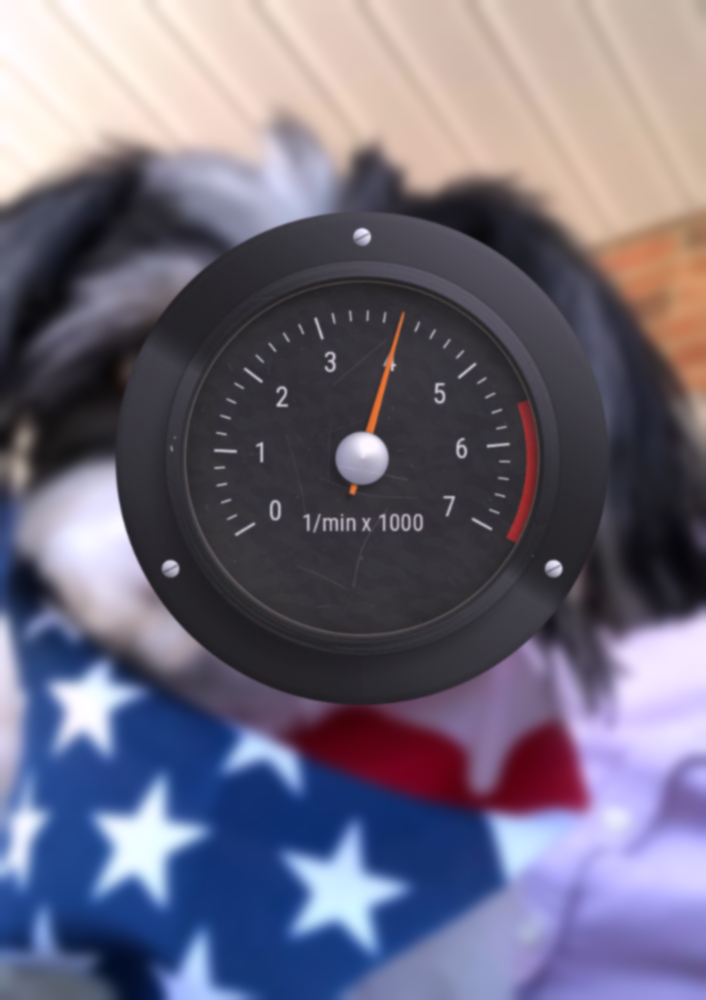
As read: value=4000 unit=rpm
